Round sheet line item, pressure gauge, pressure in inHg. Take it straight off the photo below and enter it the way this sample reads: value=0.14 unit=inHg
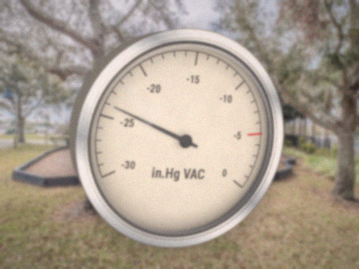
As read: value=-24 unit=inHg
